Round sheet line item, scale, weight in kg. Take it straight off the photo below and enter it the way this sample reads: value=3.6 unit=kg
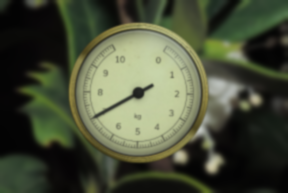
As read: value=7 unit=kg
